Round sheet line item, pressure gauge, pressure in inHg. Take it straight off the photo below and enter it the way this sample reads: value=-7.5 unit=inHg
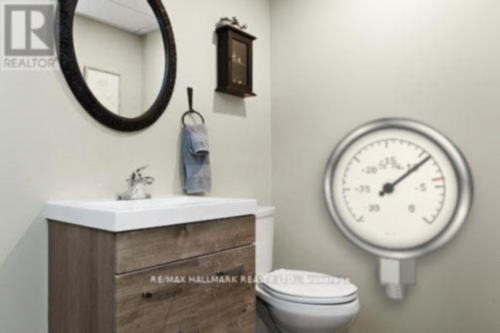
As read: value=-9 unit=inHg
